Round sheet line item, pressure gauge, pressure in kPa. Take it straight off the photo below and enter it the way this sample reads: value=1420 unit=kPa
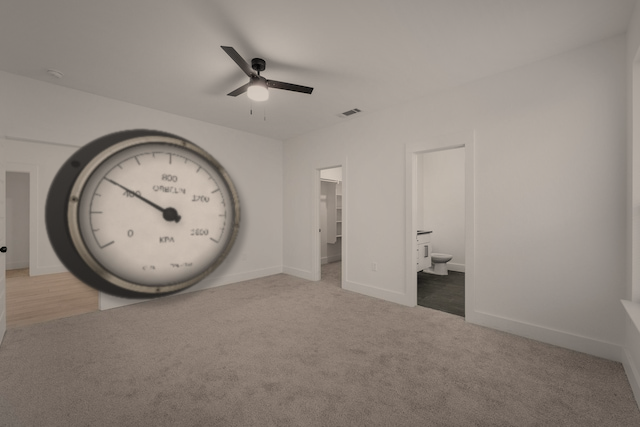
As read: value=400 unit=kPa
